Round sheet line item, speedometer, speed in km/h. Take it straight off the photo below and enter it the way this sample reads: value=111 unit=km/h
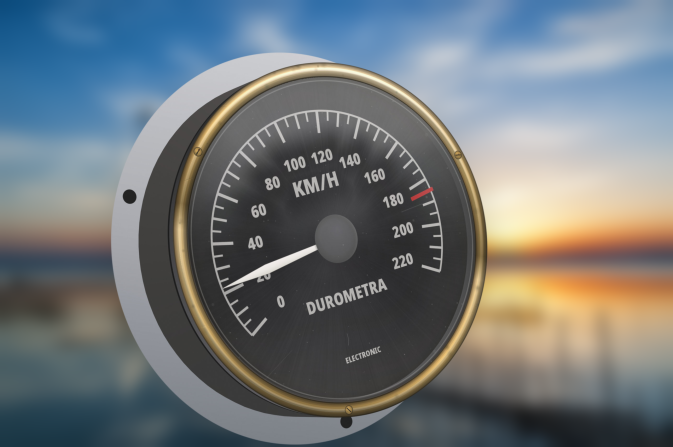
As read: value=22.5 unit=km/h
